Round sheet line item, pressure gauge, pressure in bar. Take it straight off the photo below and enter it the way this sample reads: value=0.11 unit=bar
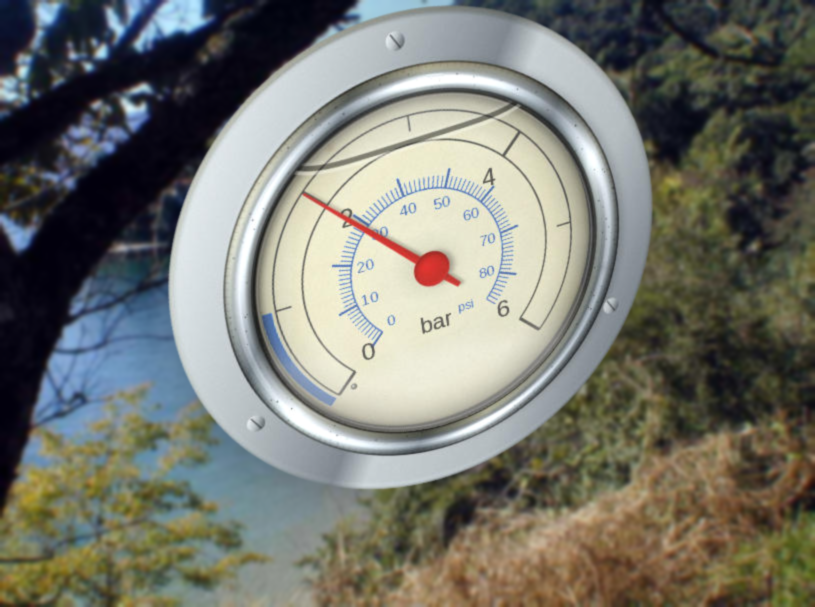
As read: value=2 unit=bar
